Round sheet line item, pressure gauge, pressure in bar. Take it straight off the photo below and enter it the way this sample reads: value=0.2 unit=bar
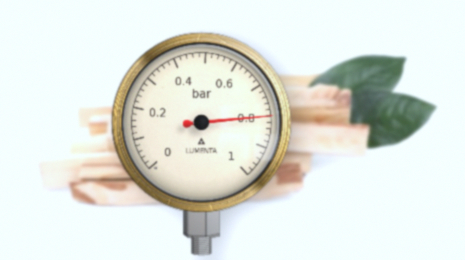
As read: value=0.8 unit=bar
